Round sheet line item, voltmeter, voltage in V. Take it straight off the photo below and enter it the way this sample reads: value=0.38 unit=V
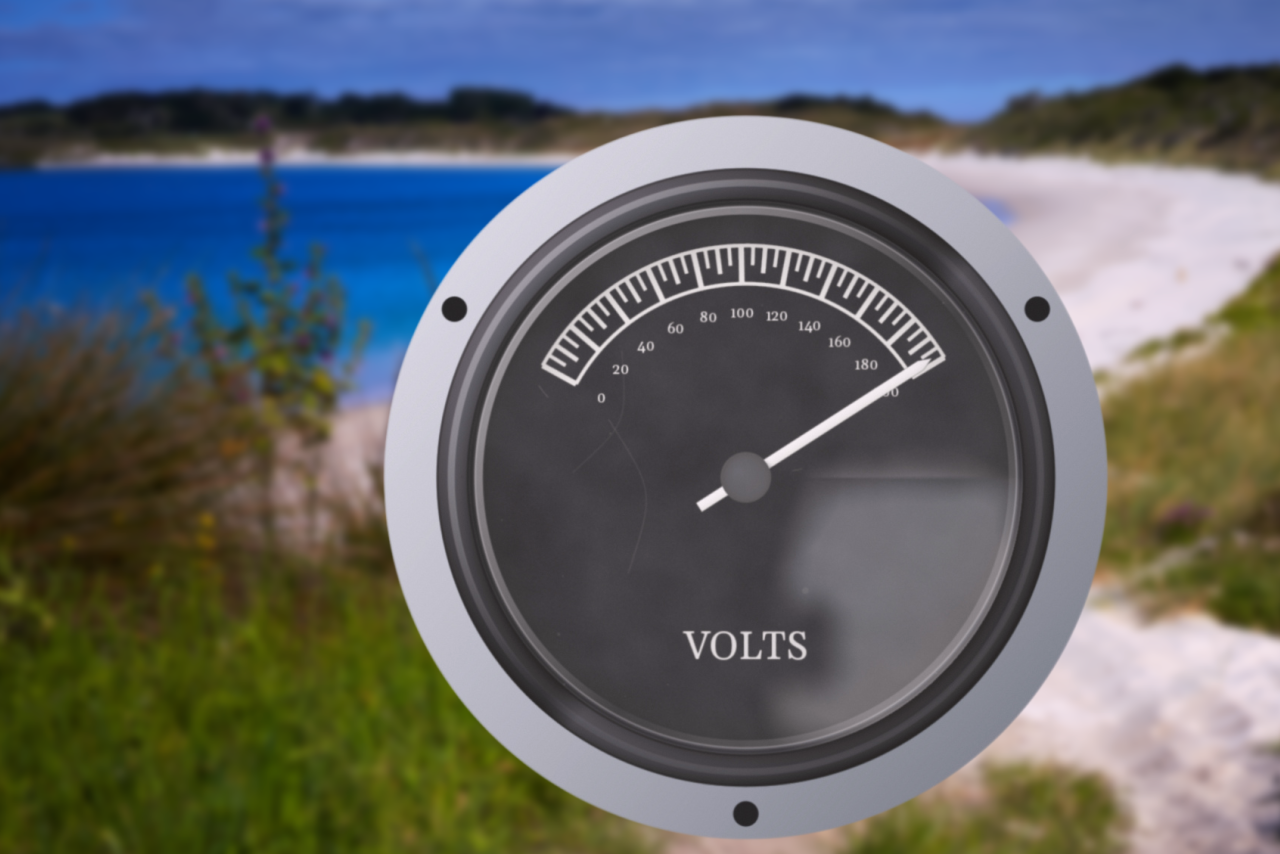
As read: value=197.5 unit=V
